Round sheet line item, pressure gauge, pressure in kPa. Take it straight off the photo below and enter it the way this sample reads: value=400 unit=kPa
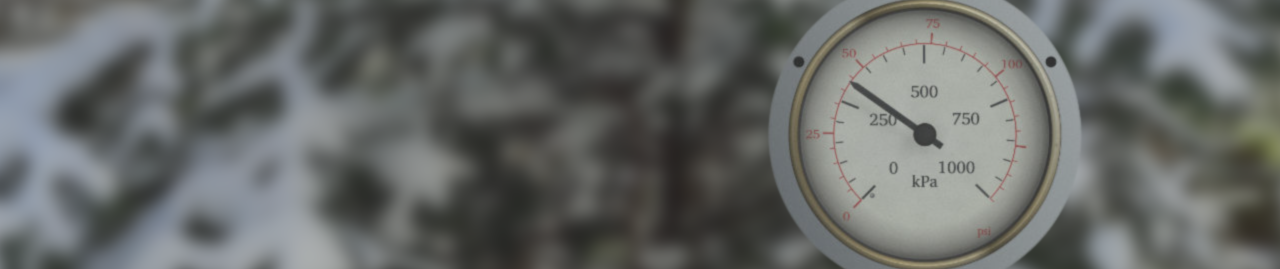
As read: value=300 unit=kPa
